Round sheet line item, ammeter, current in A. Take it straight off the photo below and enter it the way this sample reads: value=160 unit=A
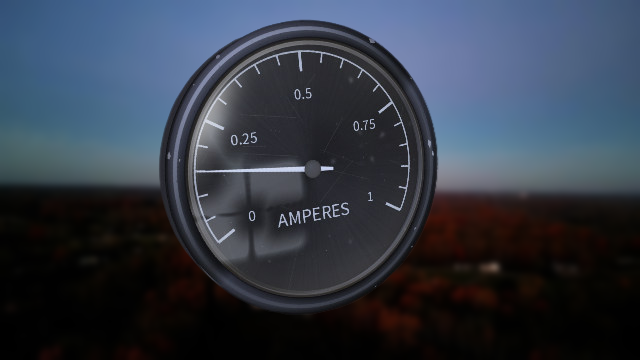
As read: value=0.15 unit=A
